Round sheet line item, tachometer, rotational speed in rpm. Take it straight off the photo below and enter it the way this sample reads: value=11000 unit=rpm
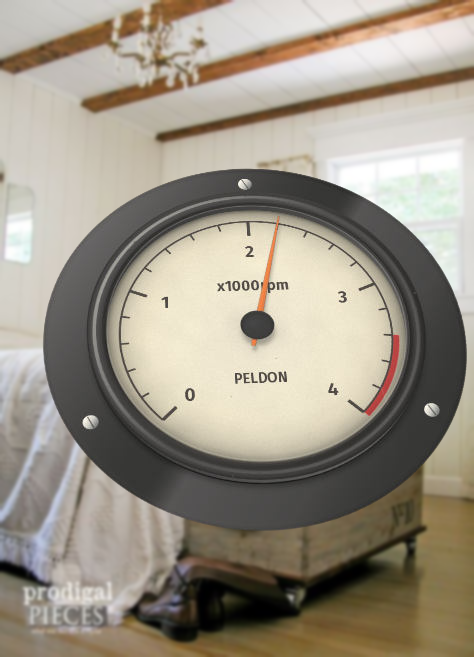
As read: value=2200 unit=rpm
